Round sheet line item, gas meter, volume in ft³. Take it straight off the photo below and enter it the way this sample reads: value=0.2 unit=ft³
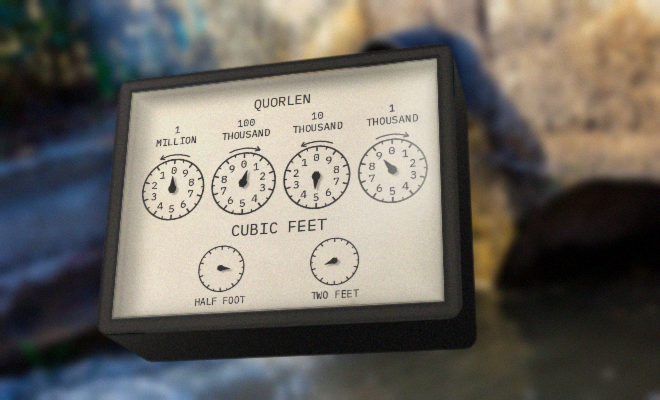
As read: value=4900 unit=ft³
